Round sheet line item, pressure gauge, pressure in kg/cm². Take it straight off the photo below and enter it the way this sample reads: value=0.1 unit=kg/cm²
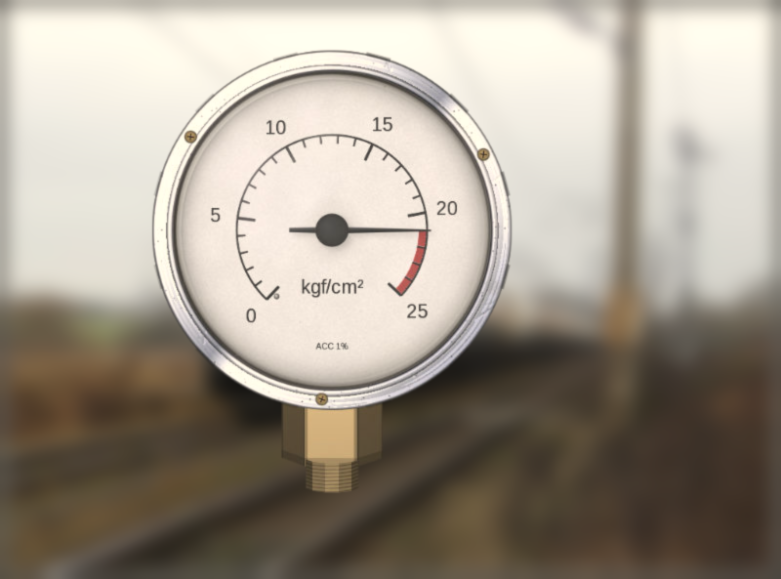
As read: value=21 unit=kg/cm²
